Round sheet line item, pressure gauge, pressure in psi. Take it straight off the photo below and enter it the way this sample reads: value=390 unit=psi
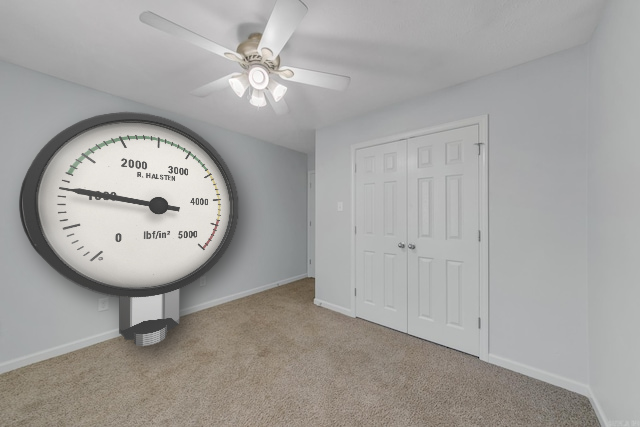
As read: value=1000 unit=psi
